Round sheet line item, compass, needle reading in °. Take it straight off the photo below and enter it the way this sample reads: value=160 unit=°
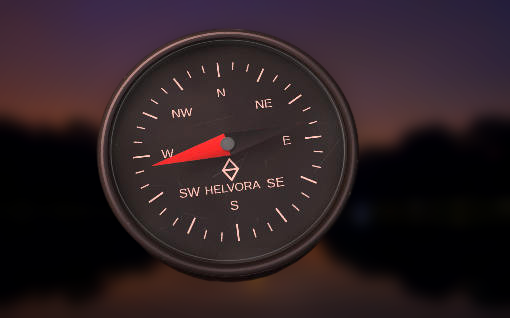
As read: value=260 unit=°
